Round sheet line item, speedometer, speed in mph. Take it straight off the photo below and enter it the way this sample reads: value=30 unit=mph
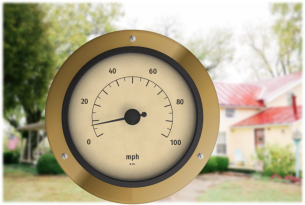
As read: value=7.5 unit=mph
